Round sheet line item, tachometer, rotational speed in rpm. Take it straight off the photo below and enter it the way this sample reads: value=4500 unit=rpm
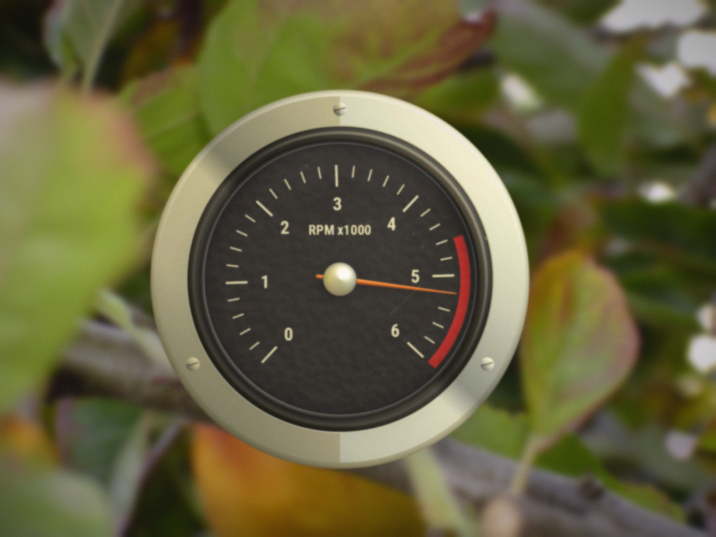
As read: value=5200 unit=rpm
